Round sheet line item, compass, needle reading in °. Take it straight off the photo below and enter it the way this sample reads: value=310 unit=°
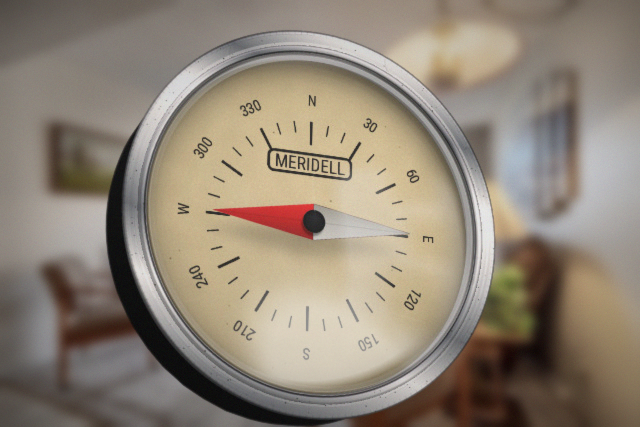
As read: value=270 unit=°
